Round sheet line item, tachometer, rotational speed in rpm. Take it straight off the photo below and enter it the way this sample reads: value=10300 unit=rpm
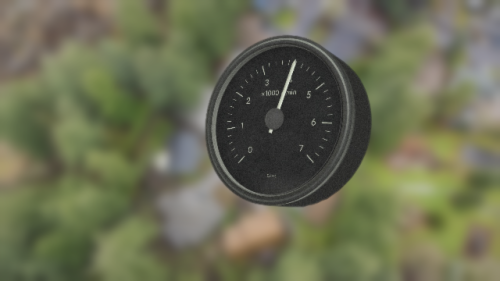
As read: value=4000 unit=rpm
